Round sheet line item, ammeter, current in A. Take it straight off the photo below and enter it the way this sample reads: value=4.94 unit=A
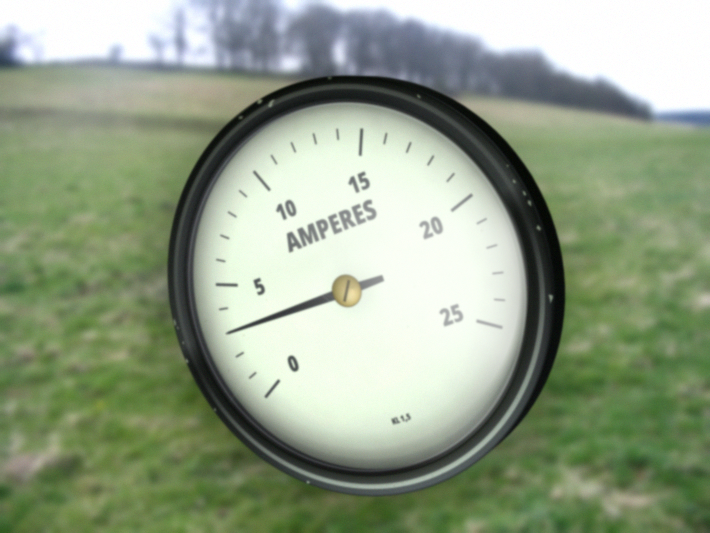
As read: value=3 unit=A
